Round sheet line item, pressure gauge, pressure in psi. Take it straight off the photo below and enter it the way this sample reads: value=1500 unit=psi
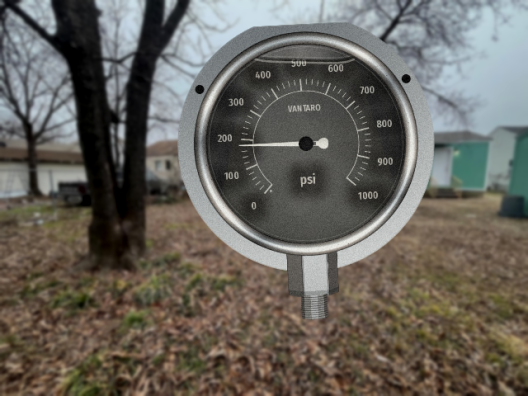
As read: value=180 unit=psi
